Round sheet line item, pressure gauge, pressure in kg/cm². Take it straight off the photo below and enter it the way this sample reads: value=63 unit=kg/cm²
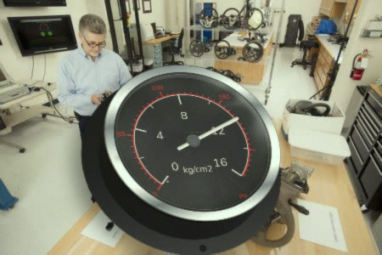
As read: value=12 unit=kg/cm²
